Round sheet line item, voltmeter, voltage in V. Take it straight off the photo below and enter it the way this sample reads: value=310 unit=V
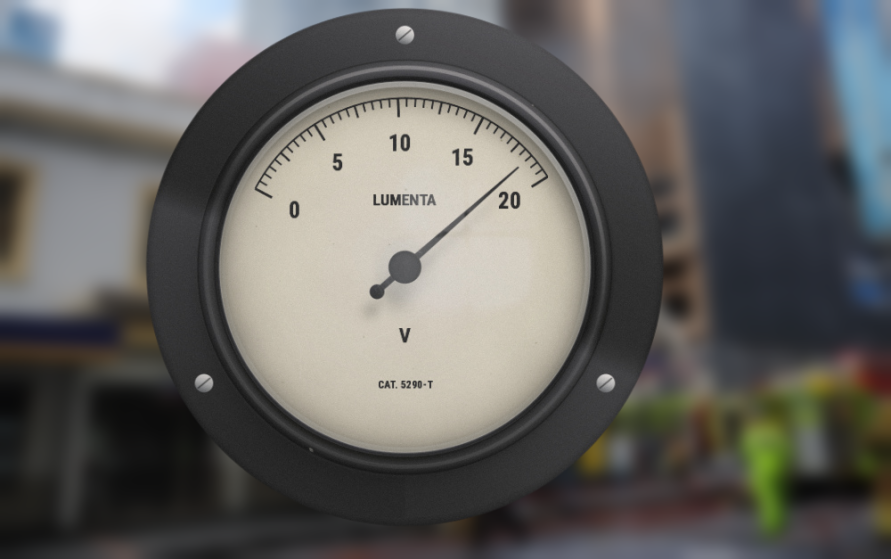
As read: value=18.5 unit=V
